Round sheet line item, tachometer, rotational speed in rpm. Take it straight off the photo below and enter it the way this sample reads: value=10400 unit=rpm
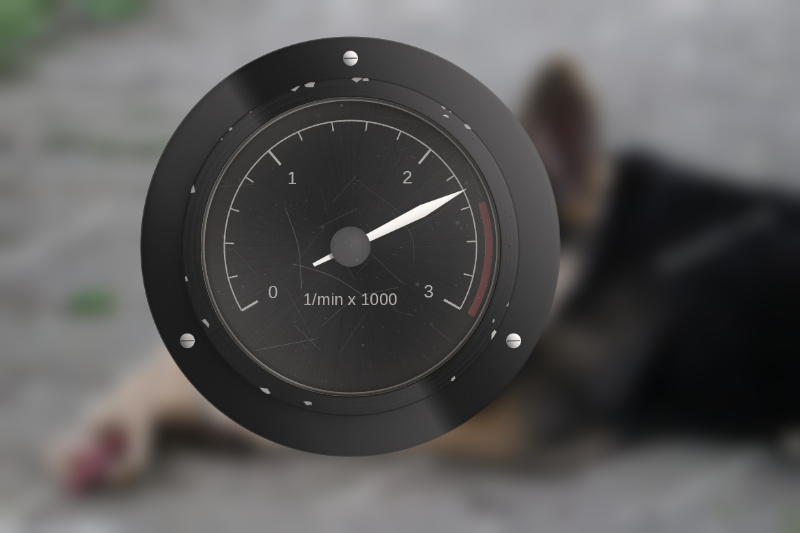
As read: value=2300 unit=rpm
